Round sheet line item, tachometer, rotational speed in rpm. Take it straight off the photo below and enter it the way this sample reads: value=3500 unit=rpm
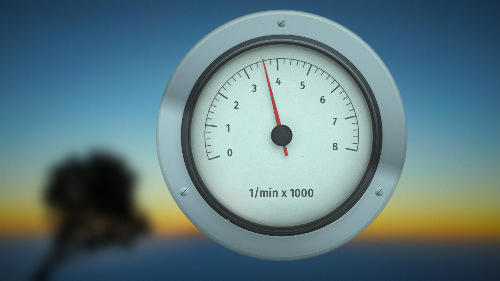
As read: value=3600 unit=rpm
